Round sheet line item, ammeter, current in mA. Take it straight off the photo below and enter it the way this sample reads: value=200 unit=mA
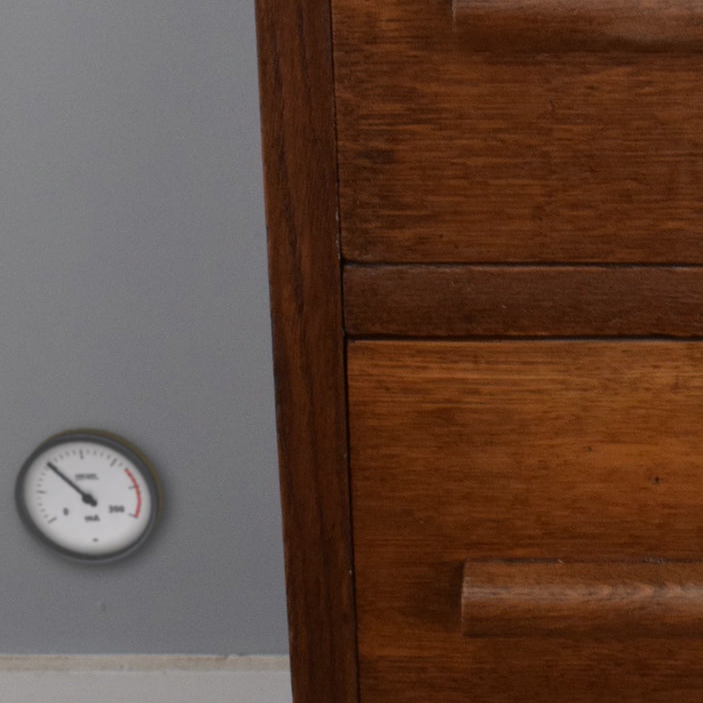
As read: value=100 unit=mA
